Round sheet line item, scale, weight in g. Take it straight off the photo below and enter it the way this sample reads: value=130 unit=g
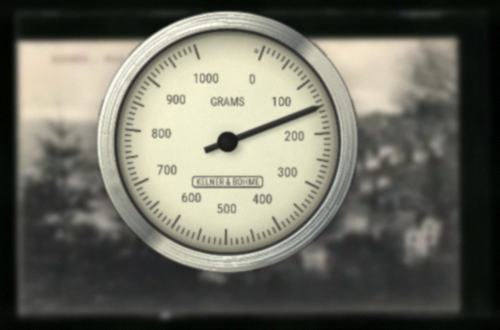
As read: value=150 unit=g
